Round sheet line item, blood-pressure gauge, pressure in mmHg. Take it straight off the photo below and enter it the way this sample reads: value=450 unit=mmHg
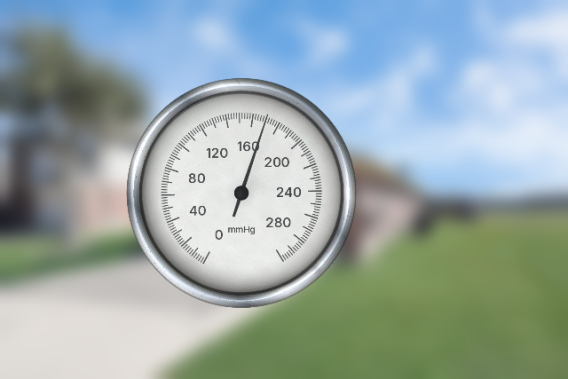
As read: value=170 unit=mmHg
